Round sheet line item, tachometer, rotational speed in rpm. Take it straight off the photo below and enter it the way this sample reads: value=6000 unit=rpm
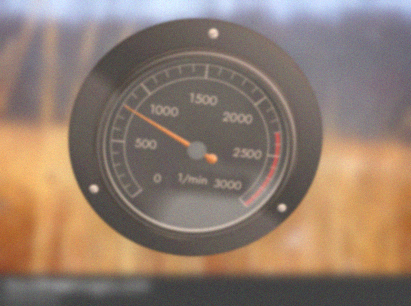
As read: value=800 unit=rpm
